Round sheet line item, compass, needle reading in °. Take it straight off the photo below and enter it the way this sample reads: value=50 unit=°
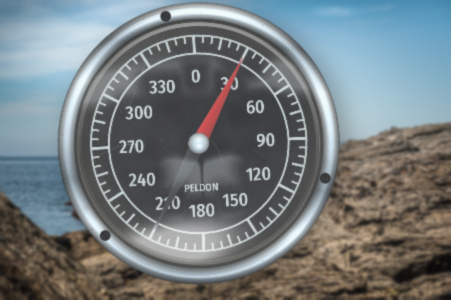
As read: value=30 unit=°
